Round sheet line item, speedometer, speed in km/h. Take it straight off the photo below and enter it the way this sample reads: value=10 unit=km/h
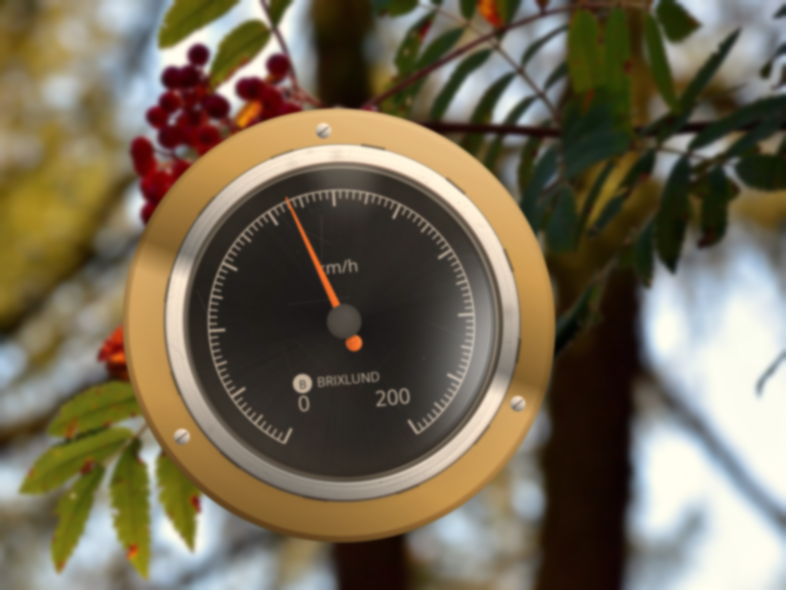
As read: value=86 unit=km/h
